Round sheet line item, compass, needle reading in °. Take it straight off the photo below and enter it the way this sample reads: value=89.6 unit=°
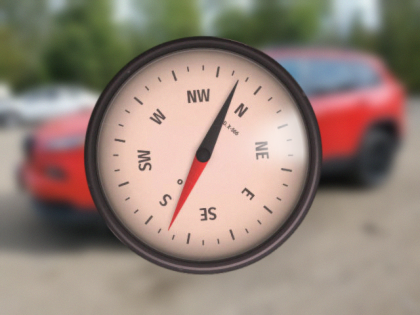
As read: value=165 unit=°
